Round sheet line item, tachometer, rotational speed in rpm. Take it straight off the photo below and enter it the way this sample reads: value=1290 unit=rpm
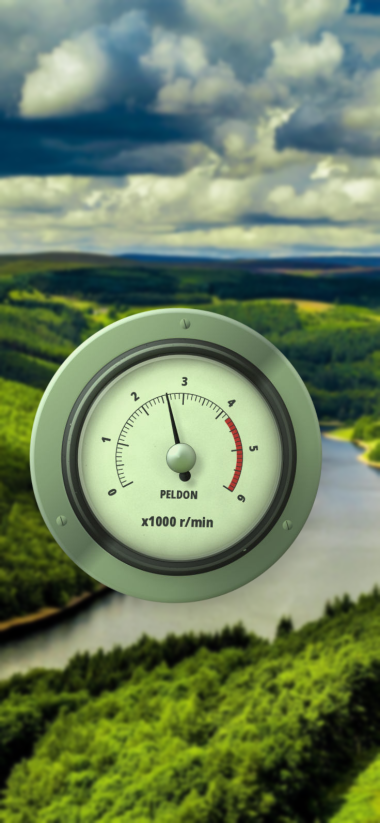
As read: value=2600 unit=rpm
